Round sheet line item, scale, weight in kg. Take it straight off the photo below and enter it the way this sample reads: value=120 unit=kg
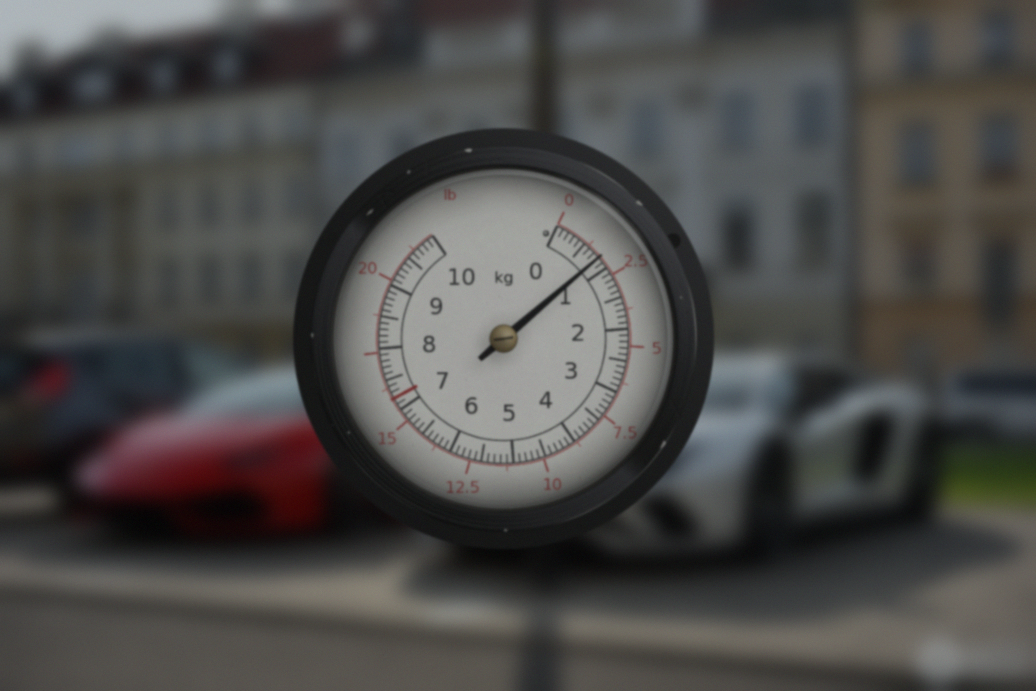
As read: value=0.8 unit=kg
